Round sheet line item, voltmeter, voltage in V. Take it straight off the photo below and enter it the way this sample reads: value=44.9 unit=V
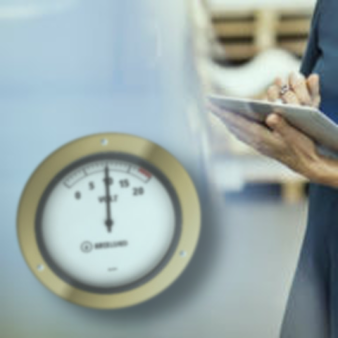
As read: value=10 unit=V
